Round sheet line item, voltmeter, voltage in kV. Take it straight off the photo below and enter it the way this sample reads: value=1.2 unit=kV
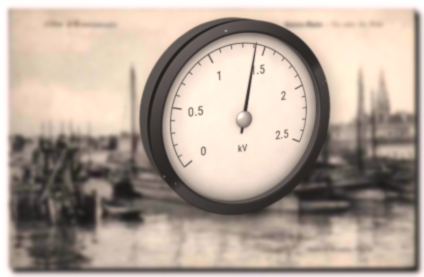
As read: value=1.4 unit=kV
